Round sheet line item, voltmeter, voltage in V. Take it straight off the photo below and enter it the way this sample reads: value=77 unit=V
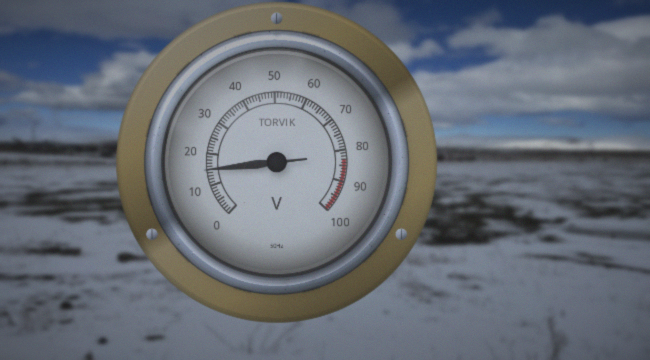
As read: value=15 unit=V
